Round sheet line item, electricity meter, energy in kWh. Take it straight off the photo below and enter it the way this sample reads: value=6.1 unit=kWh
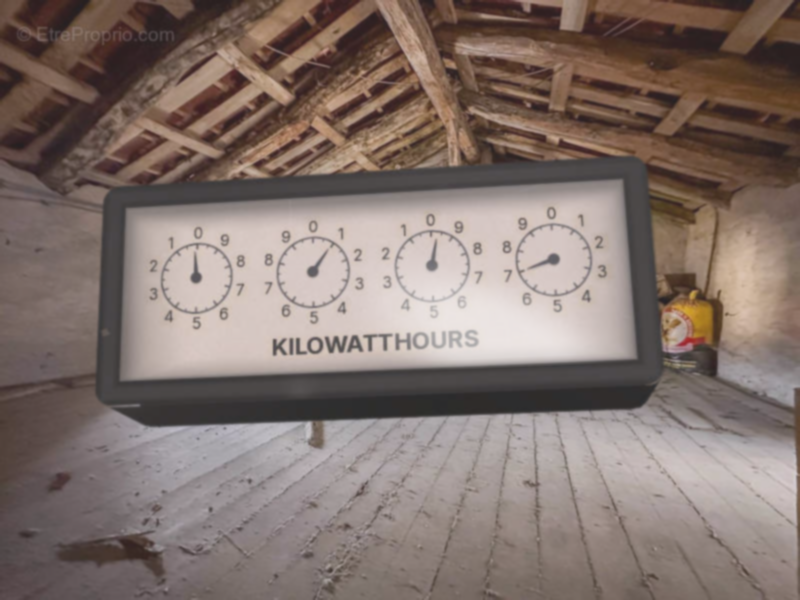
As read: value=97 unit=kWh
